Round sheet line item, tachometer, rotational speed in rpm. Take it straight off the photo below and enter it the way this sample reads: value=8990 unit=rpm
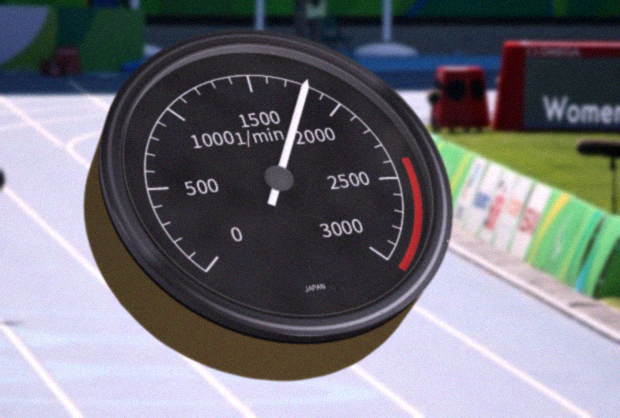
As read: value=1800 unit=rpm
